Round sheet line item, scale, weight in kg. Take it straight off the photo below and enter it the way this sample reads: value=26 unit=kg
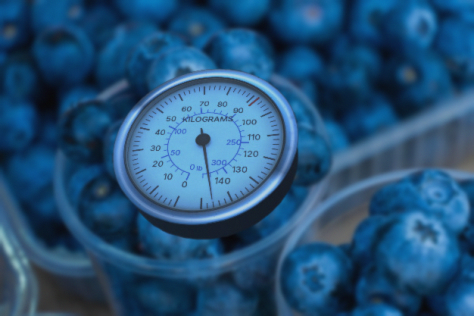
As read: value=146 unit=kg
